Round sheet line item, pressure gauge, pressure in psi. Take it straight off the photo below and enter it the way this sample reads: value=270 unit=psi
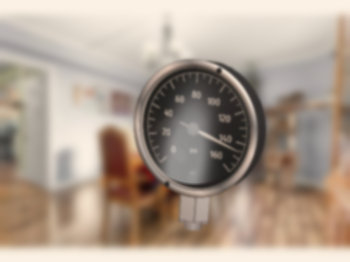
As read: value=145 unit=psi
